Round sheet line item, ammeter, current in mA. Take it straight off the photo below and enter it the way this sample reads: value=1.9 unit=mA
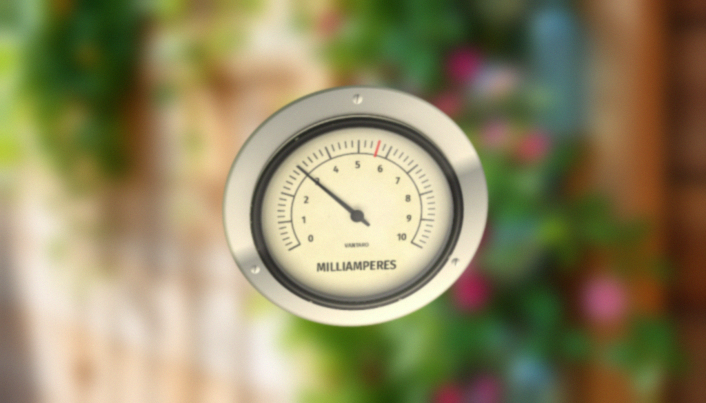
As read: value=3 unit=mA
